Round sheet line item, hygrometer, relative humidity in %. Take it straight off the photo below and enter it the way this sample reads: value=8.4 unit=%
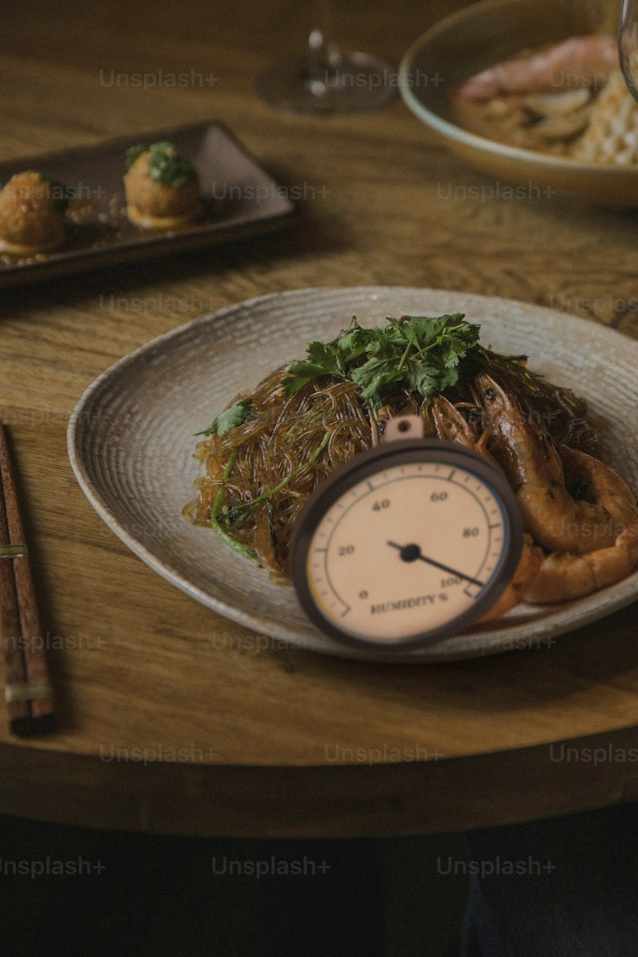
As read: value=96 unit=%
